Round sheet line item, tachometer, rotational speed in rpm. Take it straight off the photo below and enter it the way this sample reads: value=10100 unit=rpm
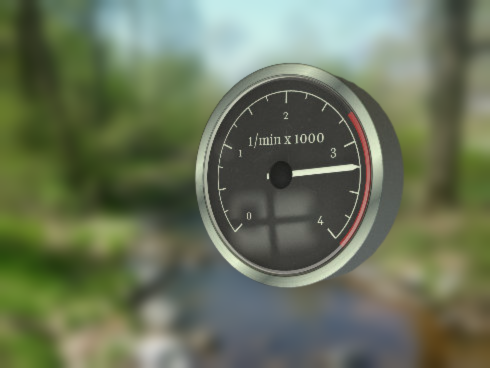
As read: value=3250 unit=rpm
